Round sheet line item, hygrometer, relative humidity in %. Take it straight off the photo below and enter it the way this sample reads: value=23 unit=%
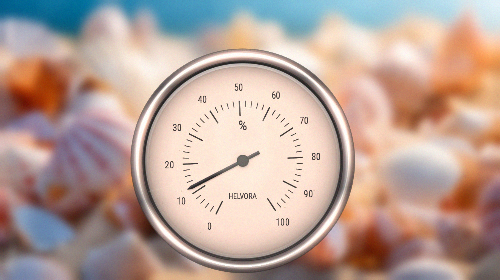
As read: value=12 unit=%
